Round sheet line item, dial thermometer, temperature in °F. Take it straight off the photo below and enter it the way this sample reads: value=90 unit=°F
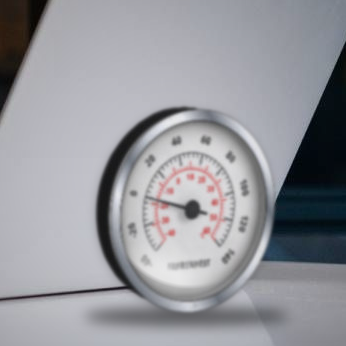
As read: value=0 unit=°F
